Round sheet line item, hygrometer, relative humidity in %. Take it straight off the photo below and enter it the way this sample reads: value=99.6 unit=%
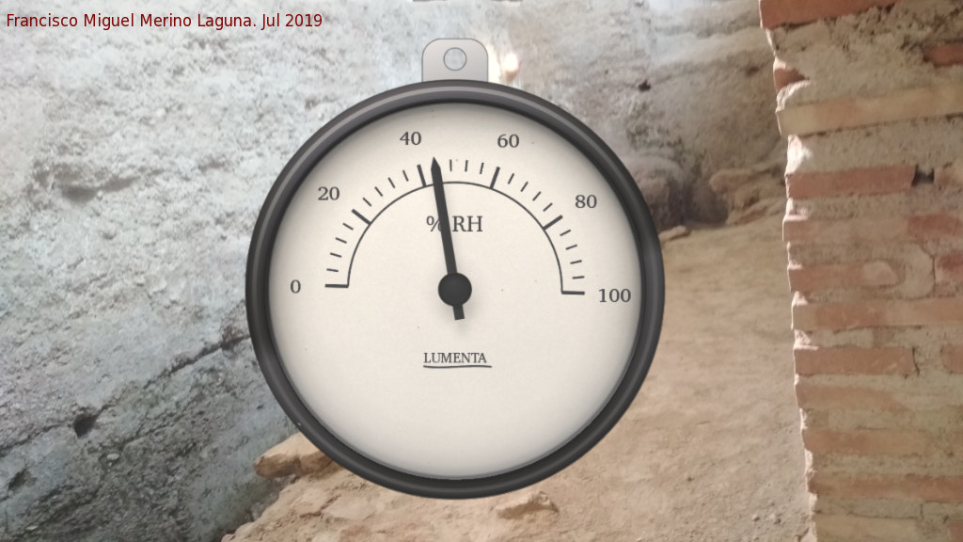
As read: value=44 unit=%
